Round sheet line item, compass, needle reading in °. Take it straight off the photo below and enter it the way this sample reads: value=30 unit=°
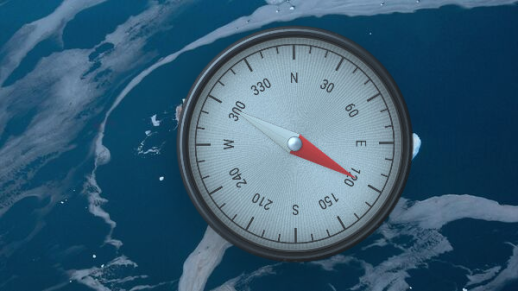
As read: value=120 unit=°
